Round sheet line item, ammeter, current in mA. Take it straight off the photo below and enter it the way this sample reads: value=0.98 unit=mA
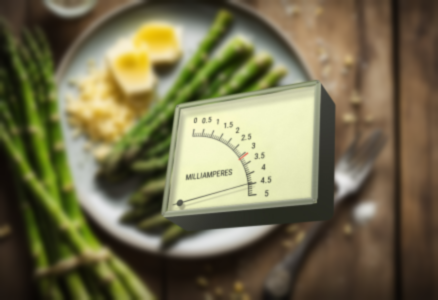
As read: value=4.5 unit=mA
